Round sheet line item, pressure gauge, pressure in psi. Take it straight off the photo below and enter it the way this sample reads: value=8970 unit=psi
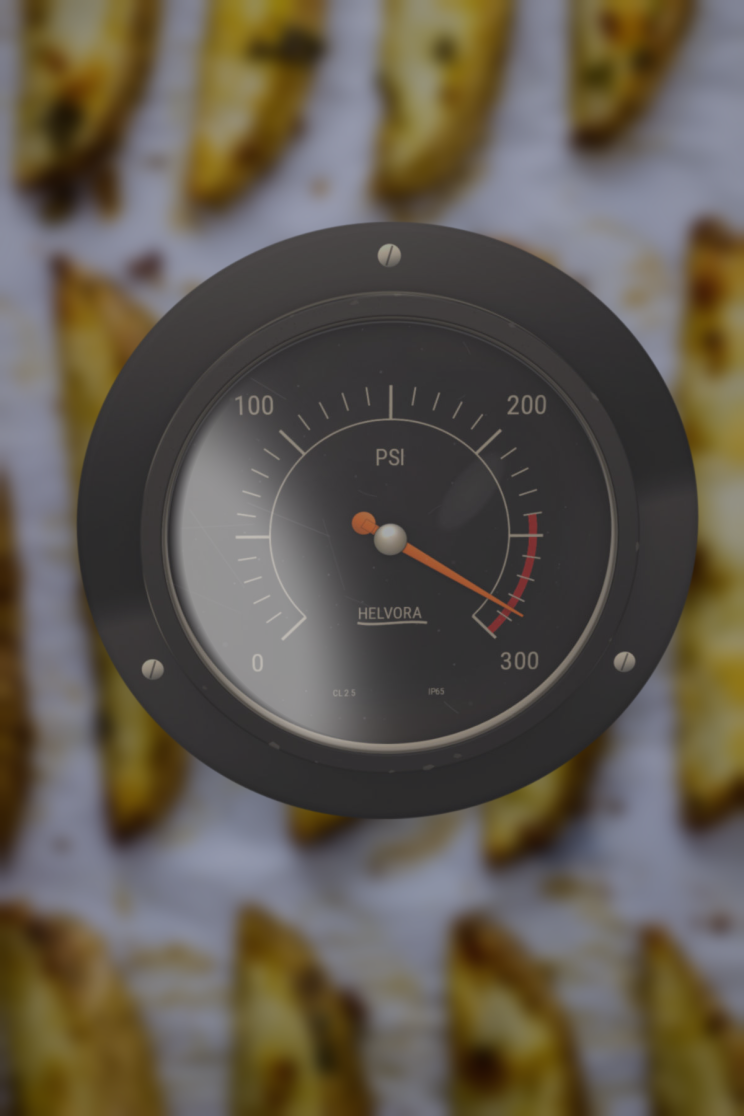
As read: value=285 unit=psi
